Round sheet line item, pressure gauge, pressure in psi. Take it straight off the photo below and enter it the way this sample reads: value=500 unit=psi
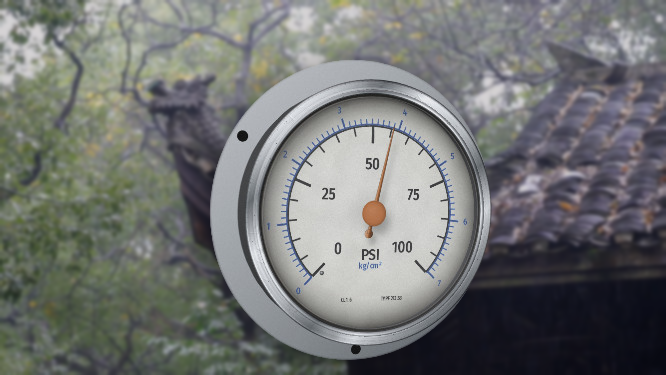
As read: value=55 unit=psi
